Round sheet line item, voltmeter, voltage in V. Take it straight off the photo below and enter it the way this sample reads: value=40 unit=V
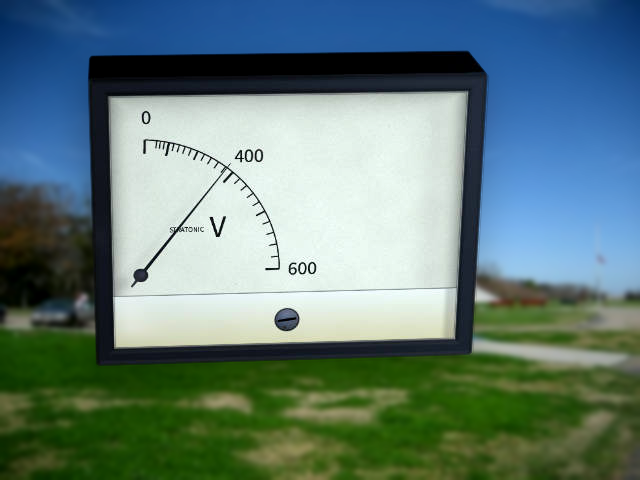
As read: value=380 unit=V
